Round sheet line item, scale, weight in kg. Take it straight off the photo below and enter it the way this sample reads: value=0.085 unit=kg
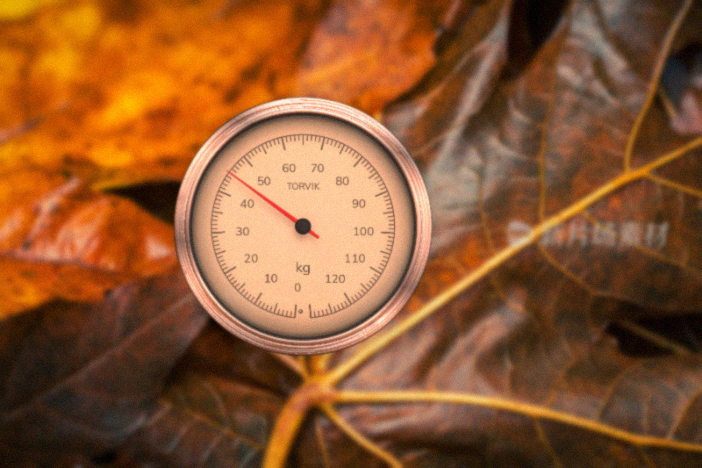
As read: value=45 unit=kg
